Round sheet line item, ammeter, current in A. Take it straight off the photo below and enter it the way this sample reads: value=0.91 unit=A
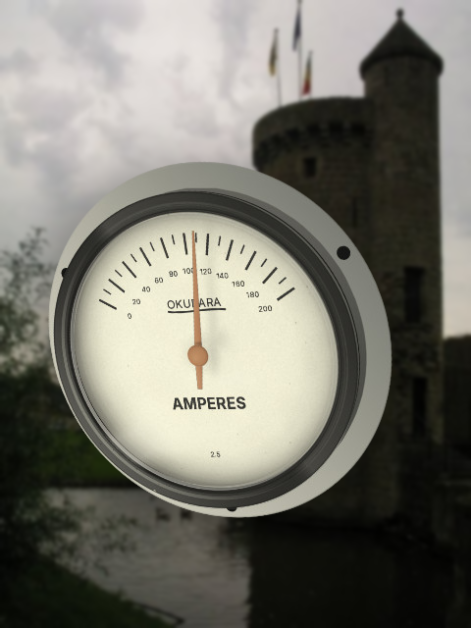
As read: value=110 unit=A
